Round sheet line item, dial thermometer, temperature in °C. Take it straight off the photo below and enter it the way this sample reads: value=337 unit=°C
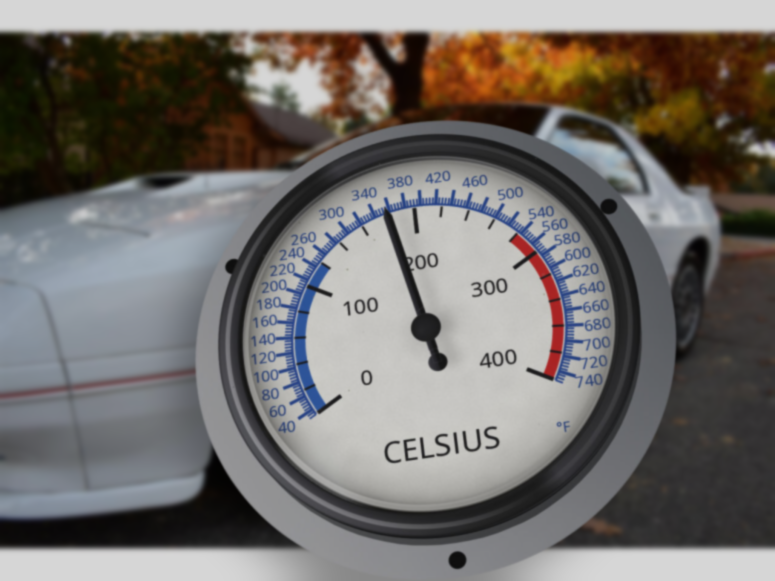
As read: value=180 unit=°C
